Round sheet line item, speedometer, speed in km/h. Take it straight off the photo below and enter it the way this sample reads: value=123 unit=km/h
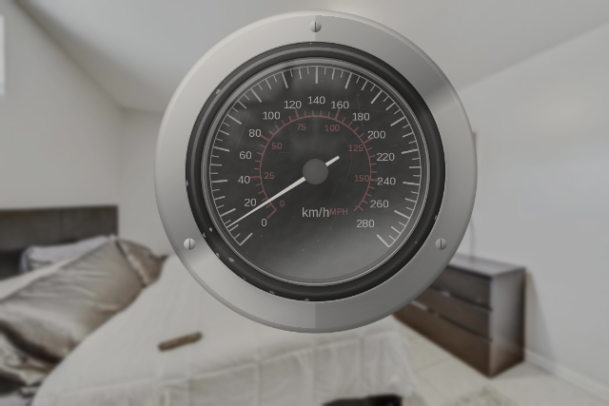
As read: value=12.5 unit=km/h
